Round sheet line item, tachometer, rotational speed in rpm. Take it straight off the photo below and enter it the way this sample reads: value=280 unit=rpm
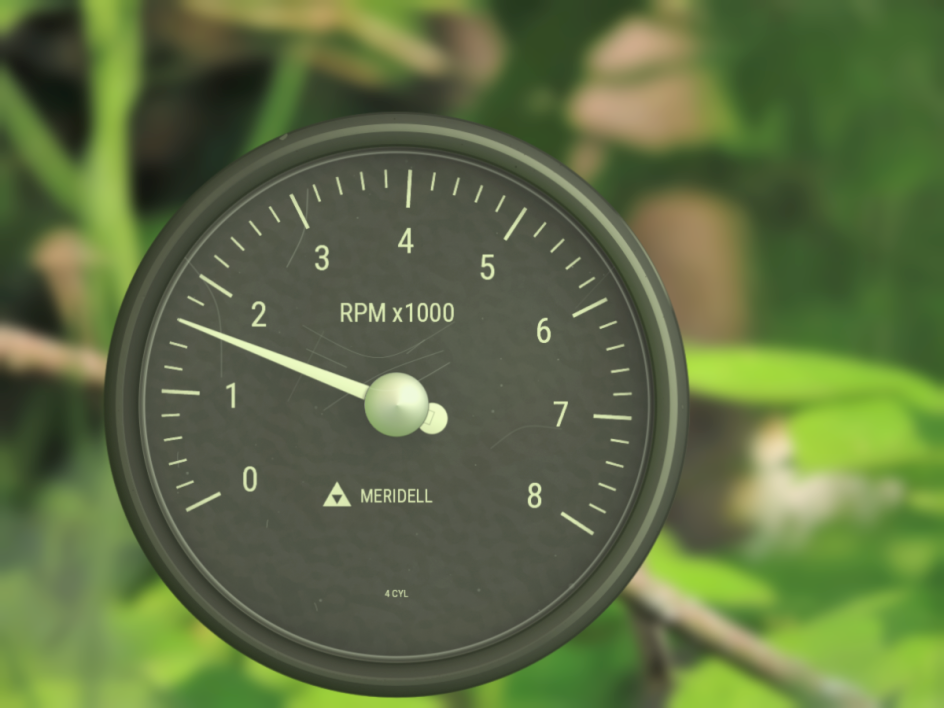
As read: value=1600 unit=rpm
